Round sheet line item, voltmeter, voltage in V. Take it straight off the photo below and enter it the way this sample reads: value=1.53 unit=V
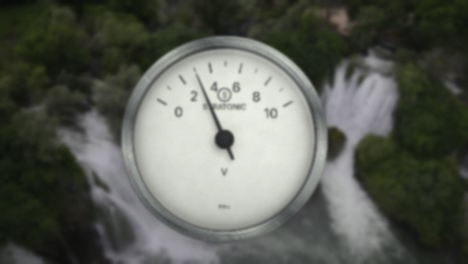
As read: value=3 unit=V
